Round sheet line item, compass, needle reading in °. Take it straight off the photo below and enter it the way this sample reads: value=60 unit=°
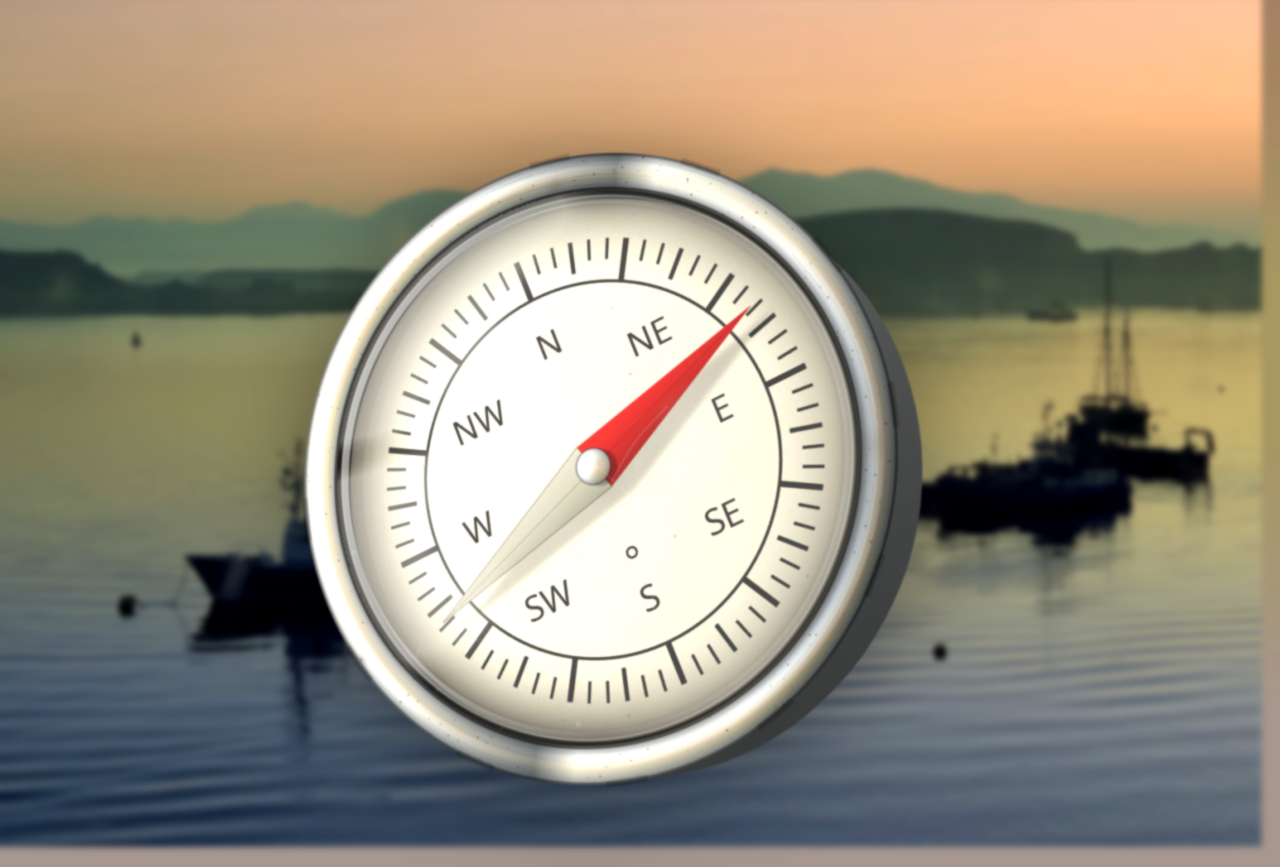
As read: value=70 unit=°
